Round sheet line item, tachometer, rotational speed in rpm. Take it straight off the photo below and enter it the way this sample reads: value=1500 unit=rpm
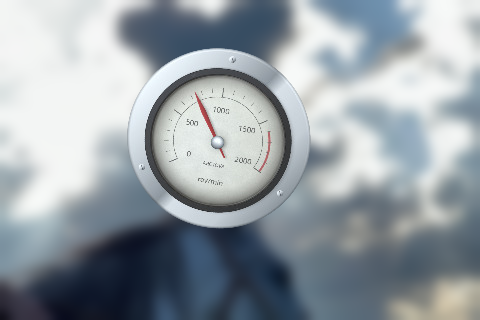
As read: value=750 unit=rpm
